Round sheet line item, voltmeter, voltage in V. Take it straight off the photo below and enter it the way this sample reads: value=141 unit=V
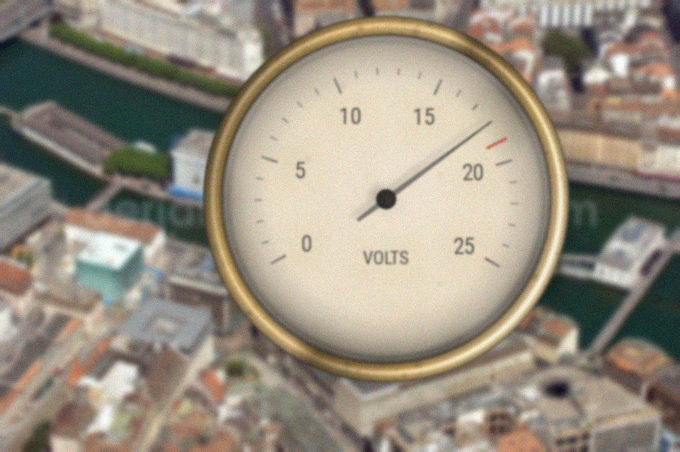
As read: value=18 unit=V
